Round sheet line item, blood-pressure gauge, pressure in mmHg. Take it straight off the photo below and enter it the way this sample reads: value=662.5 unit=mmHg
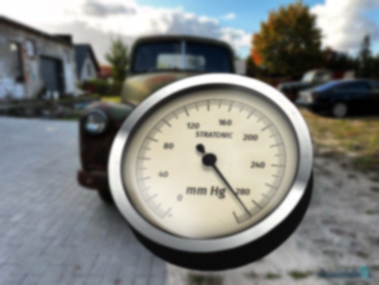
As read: value=290 unit=mmHg
